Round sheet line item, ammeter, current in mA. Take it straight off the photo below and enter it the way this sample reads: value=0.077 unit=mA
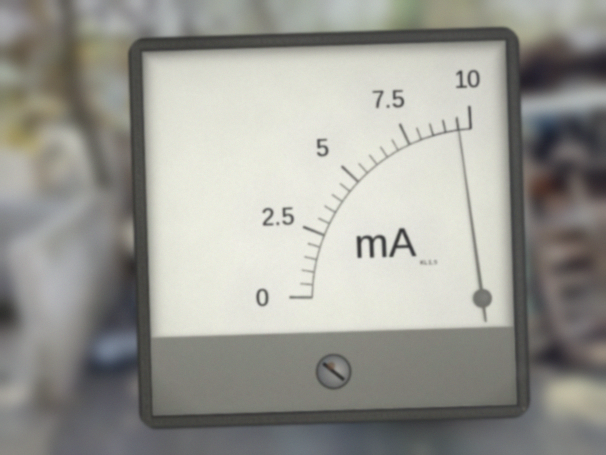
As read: value=9.5 unit=mA
